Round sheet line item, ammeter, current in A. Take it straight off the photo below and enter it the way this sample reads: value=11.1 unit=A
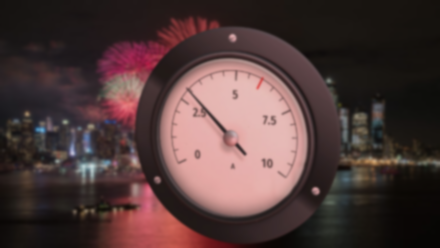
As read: value=3 unit=A
